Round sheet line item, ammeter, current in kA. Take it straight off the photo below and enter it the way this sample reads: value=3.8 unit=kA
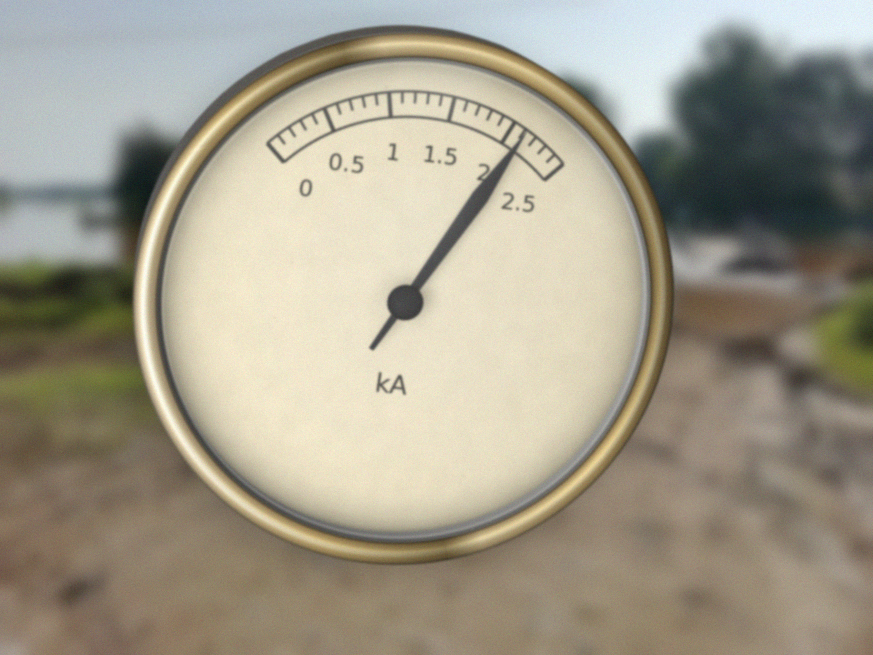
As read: value=2.1 unit=kA
